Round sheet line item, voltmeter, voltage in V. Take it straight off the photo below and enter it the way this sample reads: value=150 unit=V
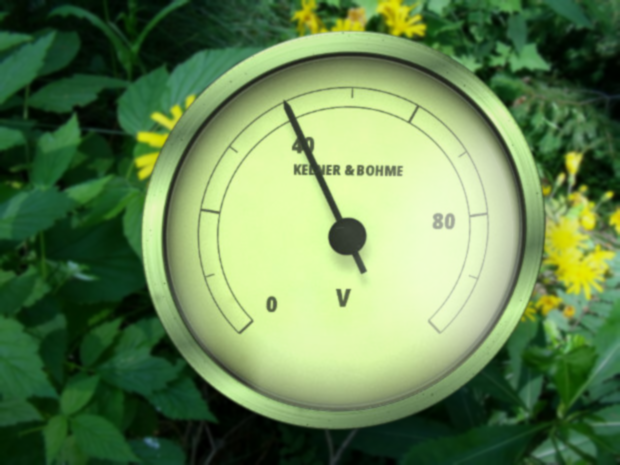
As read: value=40 unit=V
